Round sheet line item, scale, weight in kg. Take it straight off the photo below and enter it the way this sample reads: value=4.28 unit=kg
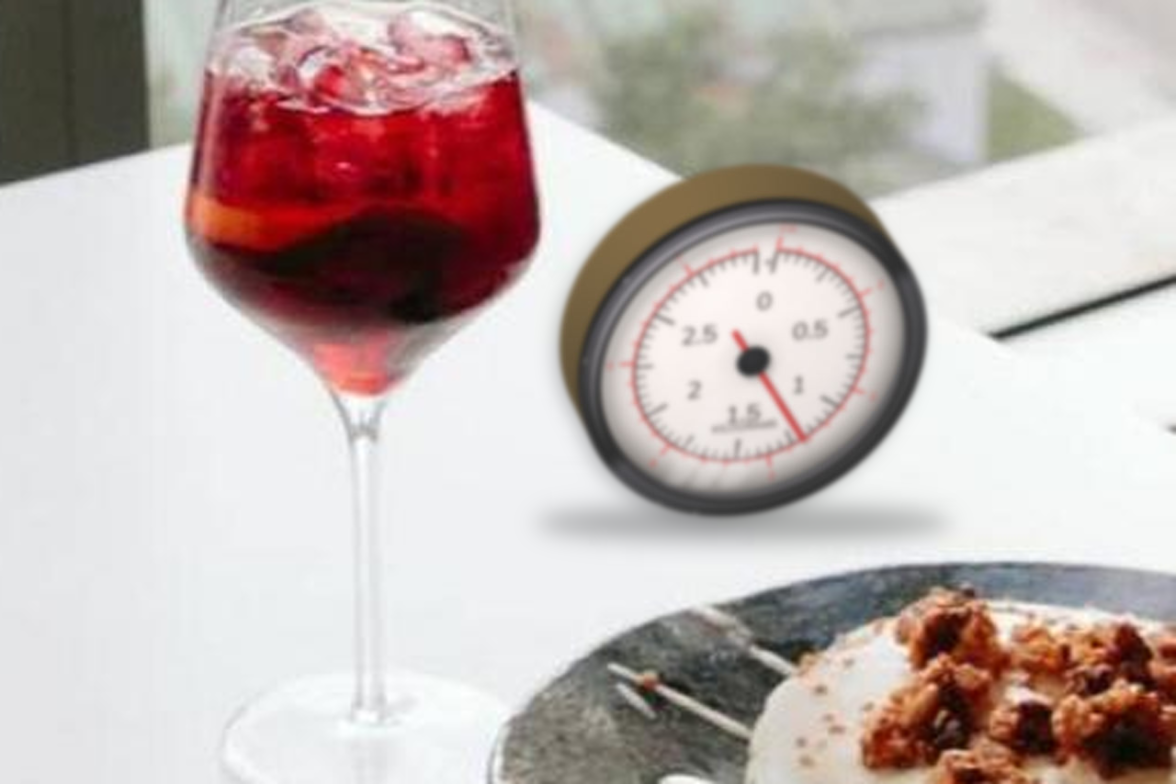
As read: value=1.2 unit=kg
